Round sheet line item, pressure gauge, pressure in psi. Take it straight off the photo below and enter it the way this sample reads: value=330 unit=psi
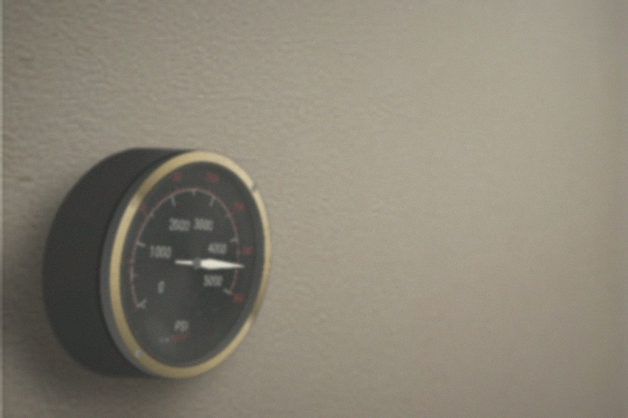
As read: value=4500 unit=psi
